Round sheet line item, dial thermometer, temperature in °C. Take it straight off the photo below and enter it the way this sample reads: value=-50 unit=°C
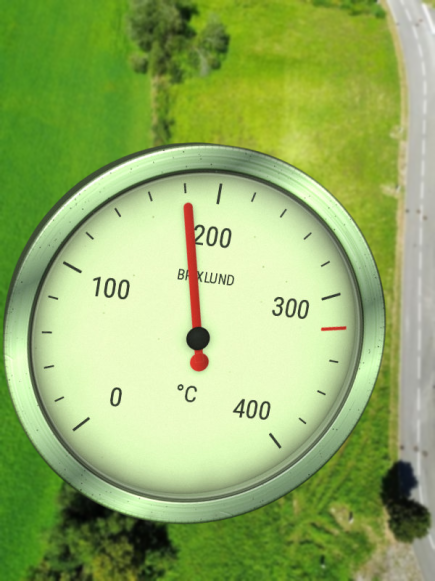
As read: value=180 unit=°C
